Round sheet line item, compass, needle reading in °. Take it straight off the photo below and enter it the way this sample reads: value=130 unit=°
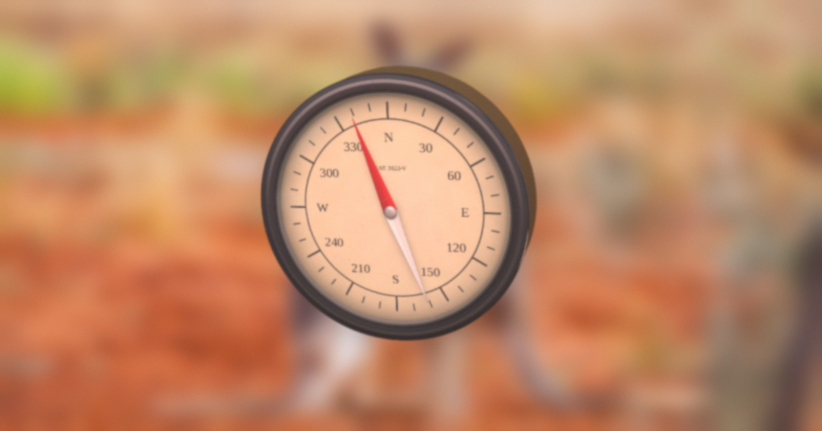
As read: value=340 unit=°
